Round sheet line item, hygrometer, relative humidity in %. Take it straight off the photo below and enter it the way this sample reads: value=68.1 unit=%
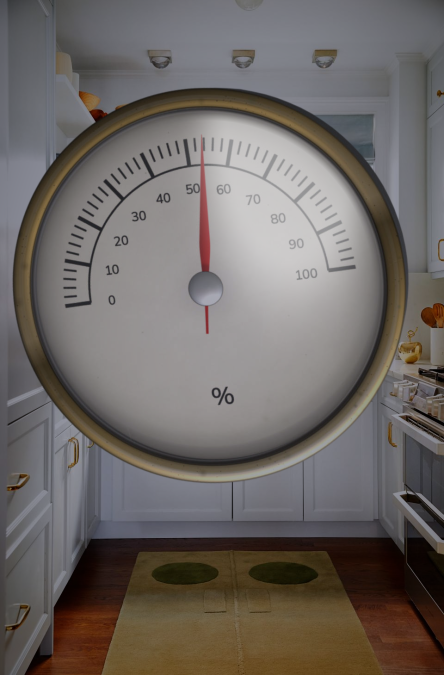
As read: value=54 unit=%
